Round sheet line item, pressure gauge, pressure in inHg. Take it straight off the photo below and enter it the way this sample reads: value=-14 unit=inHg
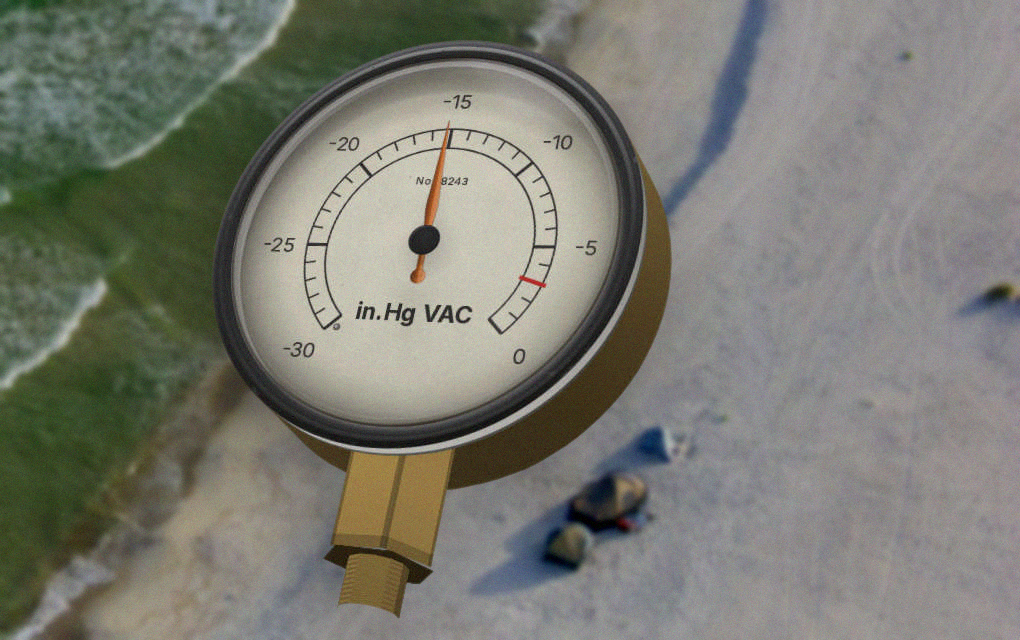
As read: value=-15 unit=inHg
